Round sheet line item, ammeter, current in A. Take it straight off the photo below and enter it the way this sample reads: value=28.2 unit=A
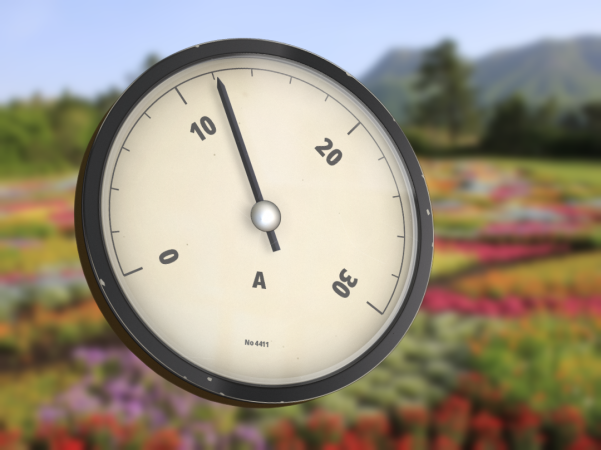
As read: value=12 unit=A
